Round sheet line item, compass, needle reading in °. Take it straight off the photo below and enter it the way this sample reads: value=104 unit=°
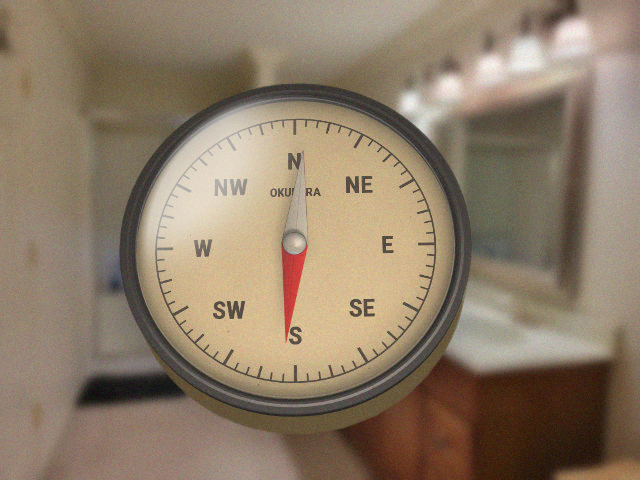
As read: value=185 unit=°
